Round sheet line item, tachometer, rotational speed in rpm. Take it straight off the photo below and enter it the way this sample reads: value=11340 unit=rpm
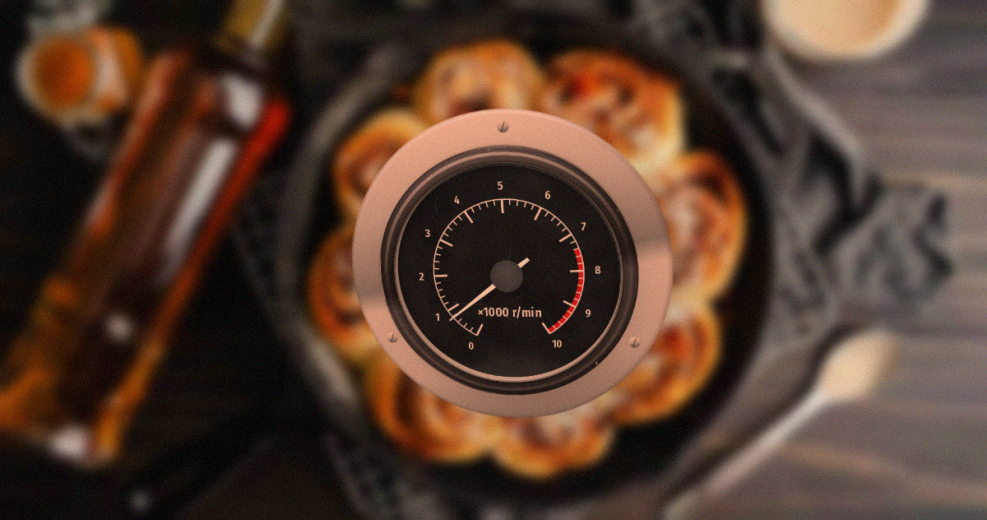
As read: value=800 unit=rpm
